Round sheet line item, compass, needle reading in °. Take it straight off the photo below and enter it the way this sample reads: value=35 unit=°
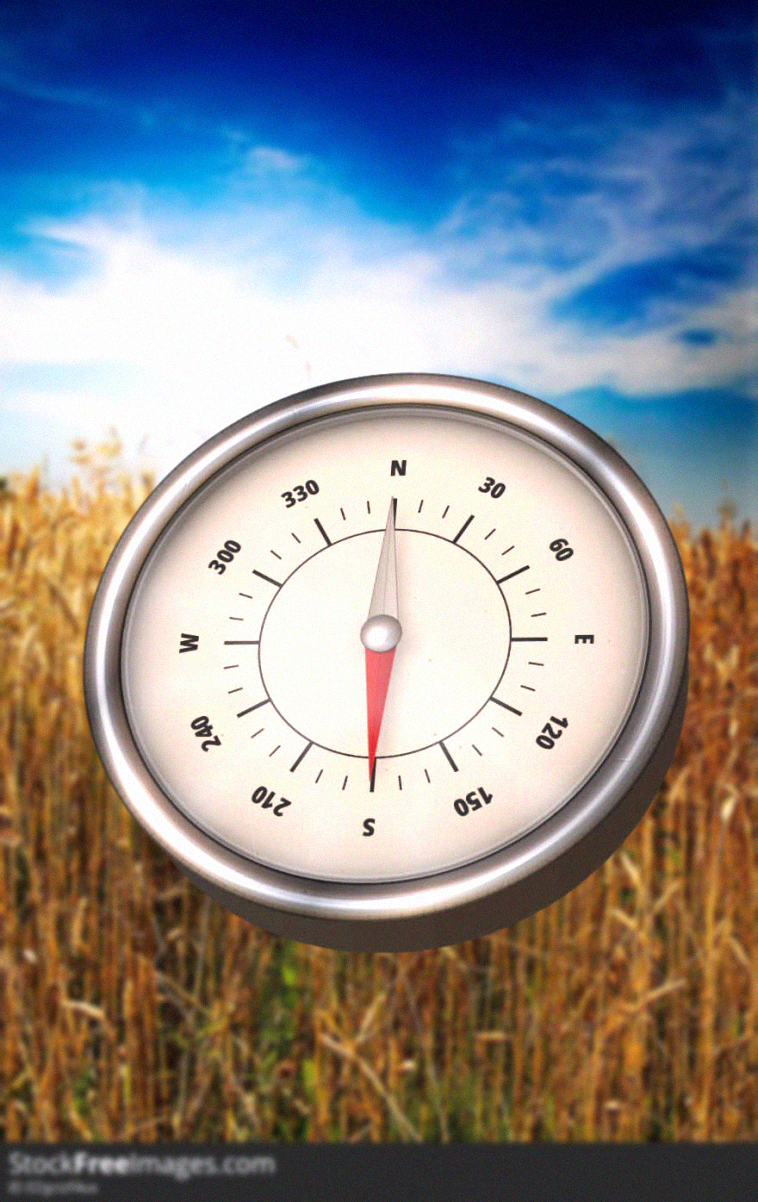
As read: value=180 unit=°
